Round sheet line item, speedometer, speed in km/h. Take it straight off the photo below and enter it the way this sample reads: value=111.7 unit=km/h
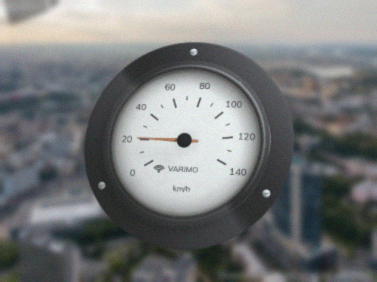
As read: value=20 unit=km/h
